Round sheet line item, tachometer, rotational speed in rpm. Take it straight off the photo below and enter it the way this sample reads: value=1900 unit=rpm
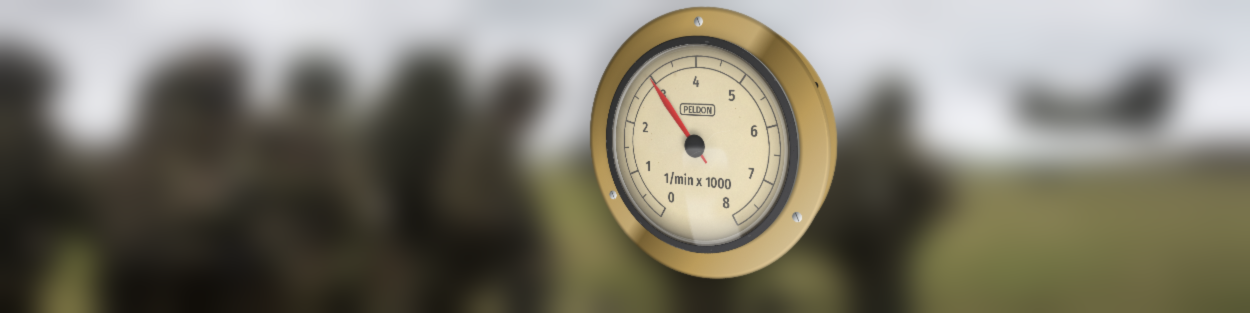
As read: value=3000 unit=rpm
